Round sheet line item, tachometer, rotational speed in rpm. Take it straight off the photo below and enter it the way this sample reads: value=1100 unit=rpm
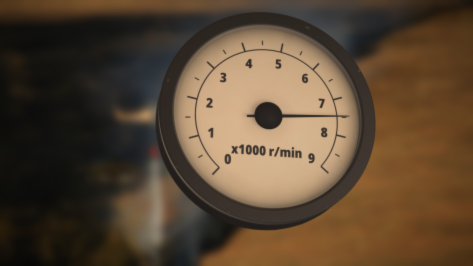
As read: value=7500 unit=rpm
